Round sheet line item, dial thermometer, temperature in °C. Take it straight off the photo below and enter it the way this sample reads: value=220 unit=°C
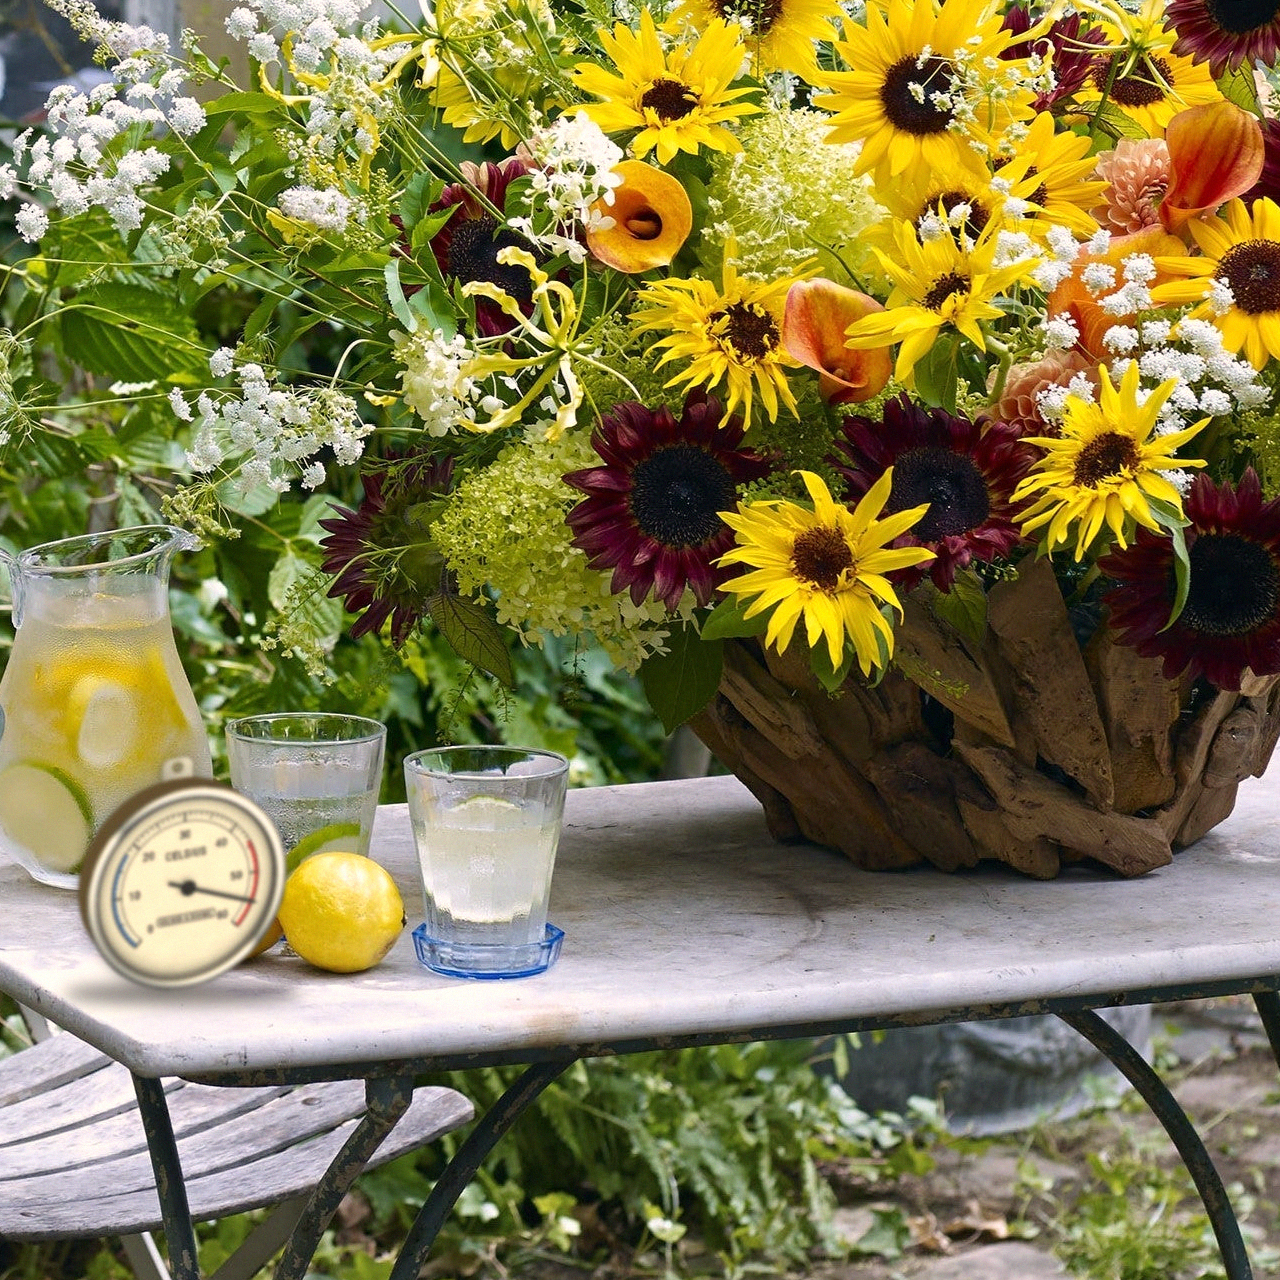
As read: value=55 unit=°C
